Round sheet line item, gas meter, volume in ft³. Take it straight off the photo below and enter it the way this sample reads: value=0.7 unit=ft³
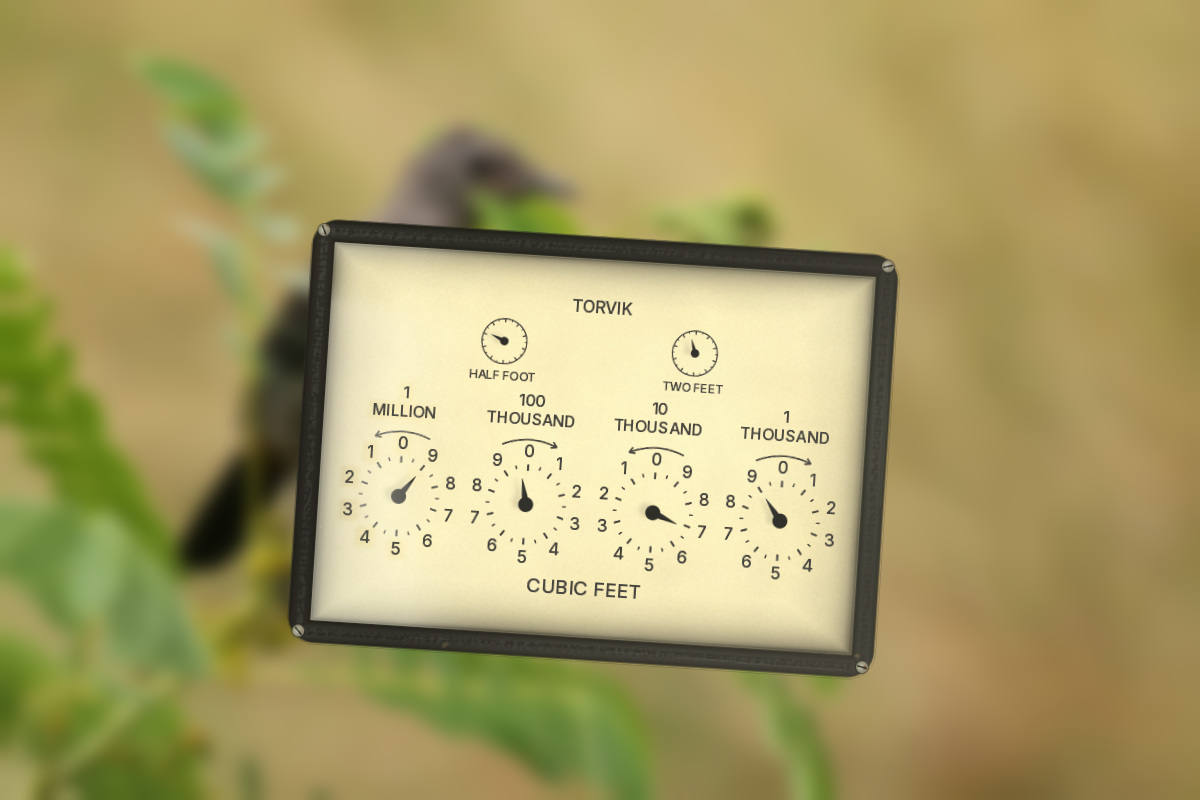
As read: value=896900 unit=ft³
